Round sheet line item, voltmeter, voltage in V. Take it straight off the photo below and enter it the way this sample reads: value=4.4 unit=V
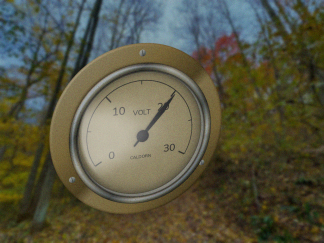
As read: value=20 unit=V
